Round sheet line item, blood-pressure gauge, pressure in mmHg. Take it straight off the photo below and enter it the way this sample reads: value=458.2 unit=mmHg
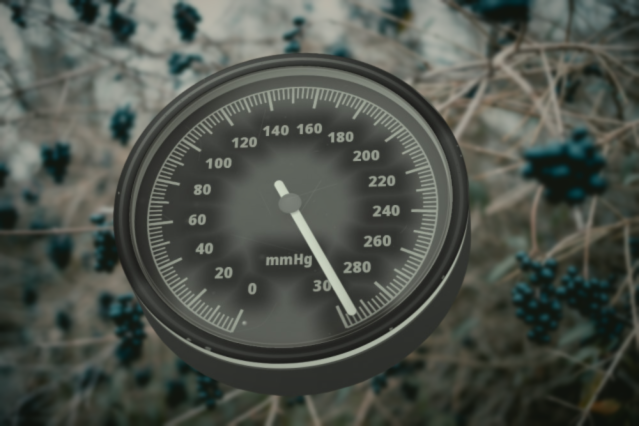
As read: value=296 unit=mmHg
